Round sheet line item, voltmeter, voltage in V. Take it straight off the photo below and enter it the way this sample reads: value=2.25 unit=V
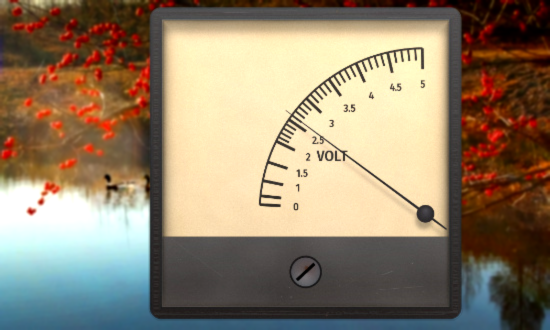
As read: value=2.6 unit=V
